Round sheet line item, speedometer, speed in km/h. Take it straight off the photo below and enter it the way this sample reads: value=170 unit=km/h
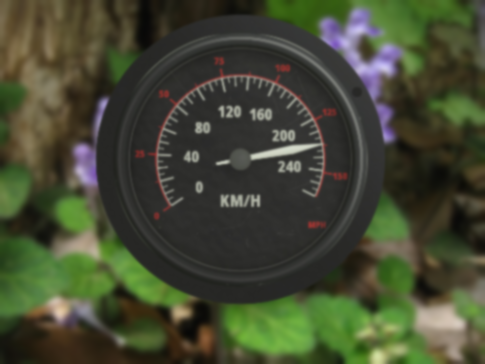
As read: value=220 unit=km/h
